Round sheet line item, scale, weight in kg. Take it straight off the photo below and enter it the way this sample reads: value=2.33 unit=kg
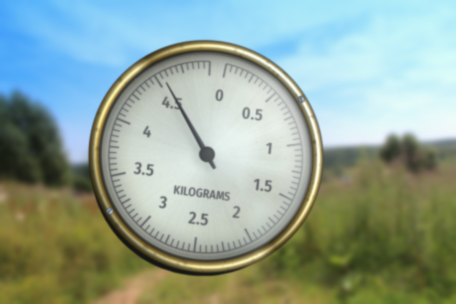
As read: value=4.55 unit=kg
